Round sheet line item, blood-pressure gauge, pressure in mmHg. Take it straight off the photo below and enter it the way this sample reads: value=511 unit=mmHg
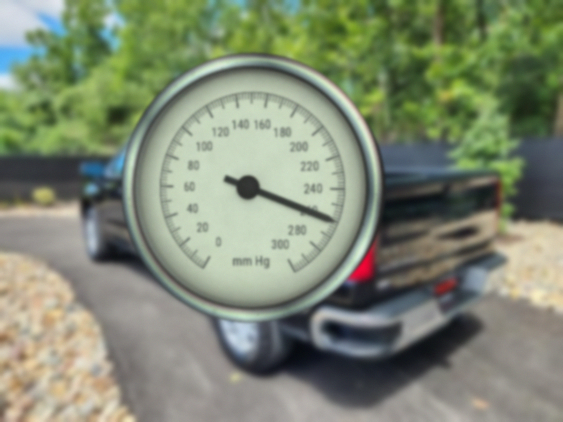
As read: value=260 unit=mmHg
